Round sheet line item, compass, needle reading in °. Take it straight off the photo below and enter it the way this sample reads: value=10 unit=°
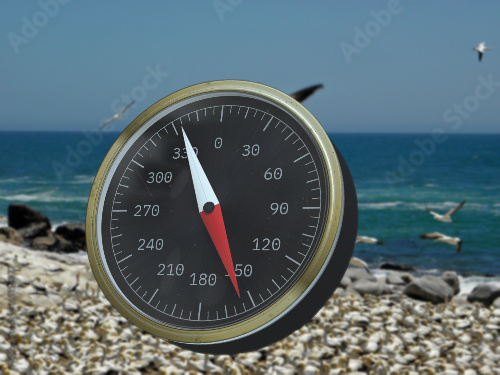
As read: value=155 unit=°
